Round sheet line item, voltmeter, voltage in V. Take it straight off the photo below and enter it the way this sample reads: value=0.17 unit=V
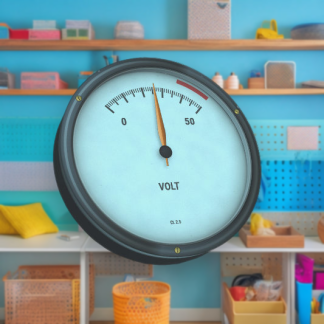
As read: value=25 unit=V
